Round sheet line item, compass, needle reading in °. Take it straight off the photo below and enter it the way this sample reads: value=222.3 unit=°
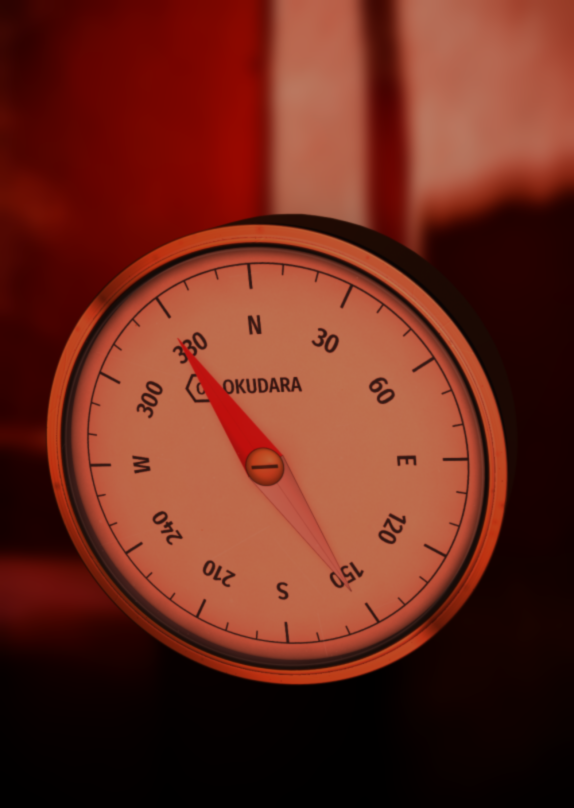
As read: value=330 unit=°
